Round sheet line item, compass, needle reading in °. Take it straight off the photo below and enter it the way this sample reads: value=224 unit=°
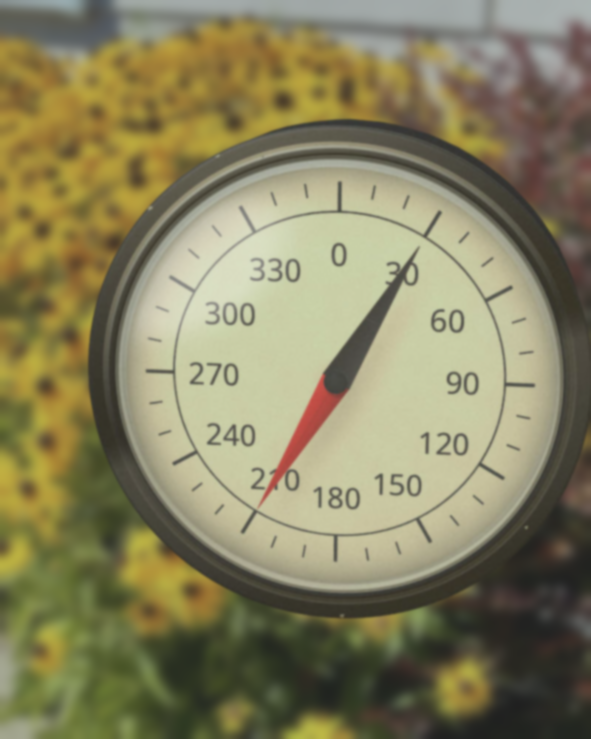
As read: value=210 unit=°
